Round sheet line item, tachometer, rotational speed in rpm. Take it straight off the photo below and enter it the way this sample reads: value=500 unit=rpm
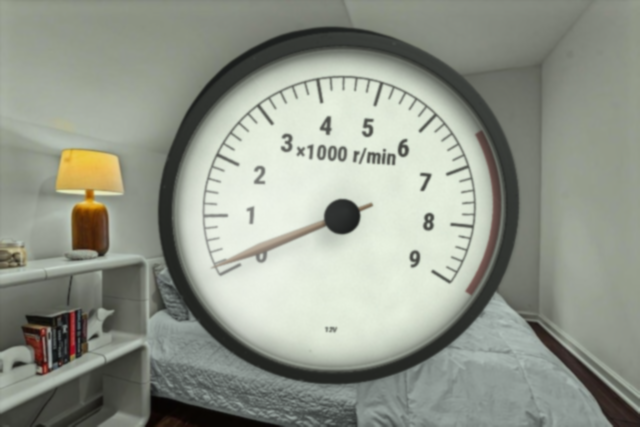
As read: value=200 unit=rpm
